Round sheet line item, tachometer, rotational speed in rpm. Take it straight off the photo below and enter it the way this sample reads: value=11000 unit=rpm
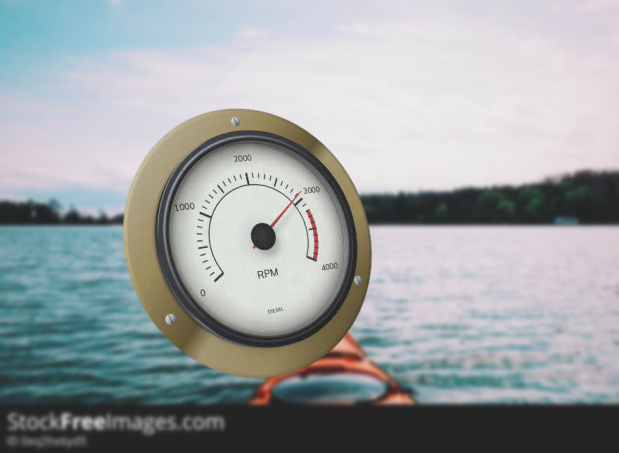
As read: value=2900 unit=rpm
